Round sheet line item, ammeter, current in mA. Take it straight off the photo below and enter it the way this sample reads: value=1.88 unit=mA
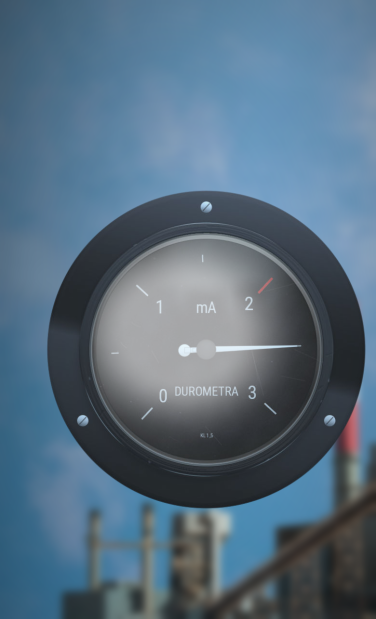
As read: value=2.5 unit=mA
